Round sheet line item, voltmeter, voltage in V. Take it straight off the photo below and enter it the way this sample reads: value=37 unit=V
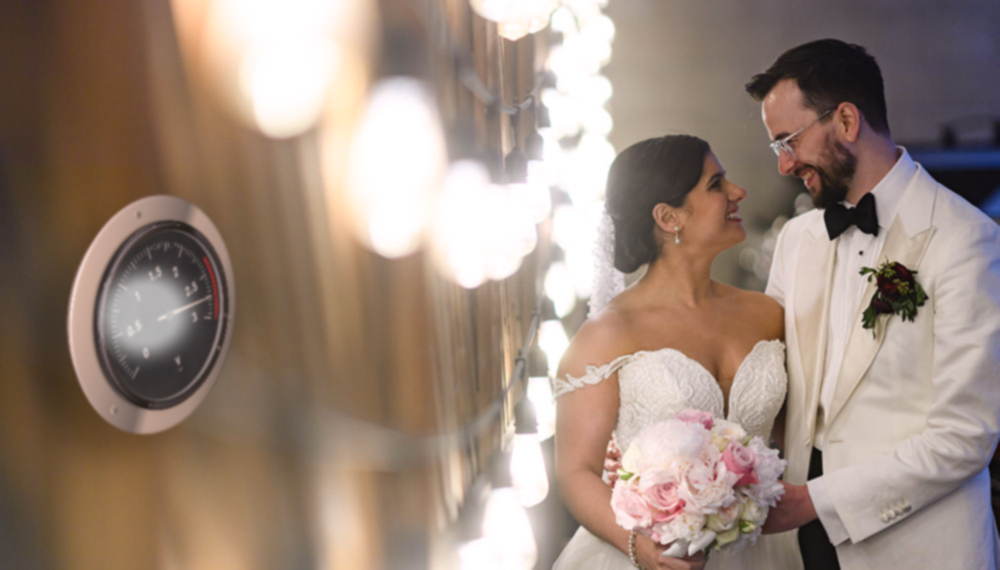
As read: value=2.75 unit=V
